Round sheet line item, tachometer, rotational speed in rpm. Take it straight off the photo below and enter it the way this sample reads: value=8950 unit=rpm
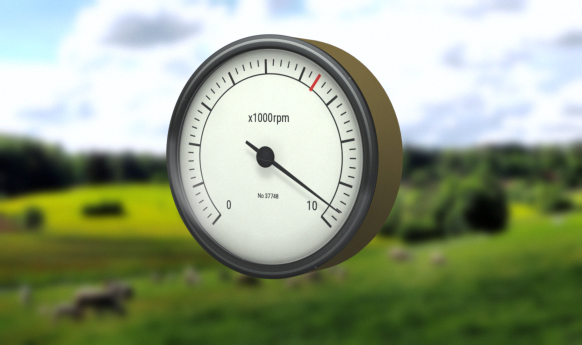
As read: value=9600 unit=rpm
